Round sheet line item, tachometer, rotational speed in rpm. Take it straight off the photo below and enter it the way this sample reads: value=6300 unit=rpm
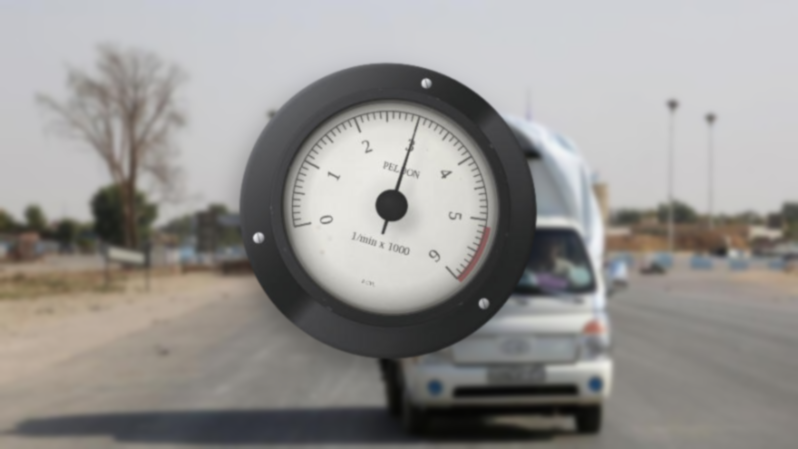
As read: value=3000 unit=rpm
